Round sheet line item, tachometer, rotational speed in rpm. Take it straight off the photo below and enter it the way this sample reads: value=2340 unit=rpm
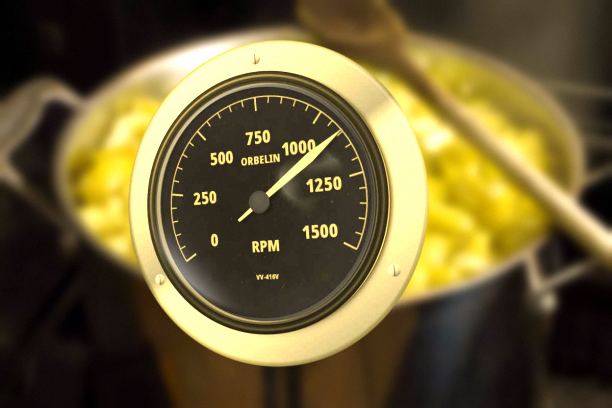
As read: value=1100 unit=rpm
